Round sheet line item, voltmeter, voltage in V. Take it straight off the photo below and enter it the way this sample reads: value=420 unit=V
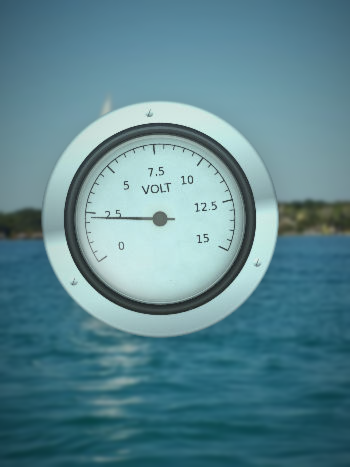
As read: value=2.25 unit=V
